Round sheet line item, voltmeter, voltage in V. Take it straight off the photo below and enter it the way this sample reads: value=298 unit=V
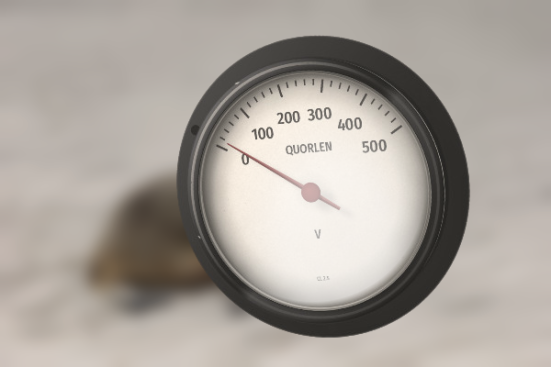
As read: value=20 unit=V
